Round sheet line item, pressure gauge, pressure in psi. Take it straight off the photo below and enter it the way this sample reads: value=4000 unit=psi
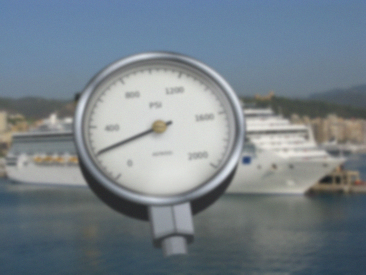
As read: value=200 unit=psi
